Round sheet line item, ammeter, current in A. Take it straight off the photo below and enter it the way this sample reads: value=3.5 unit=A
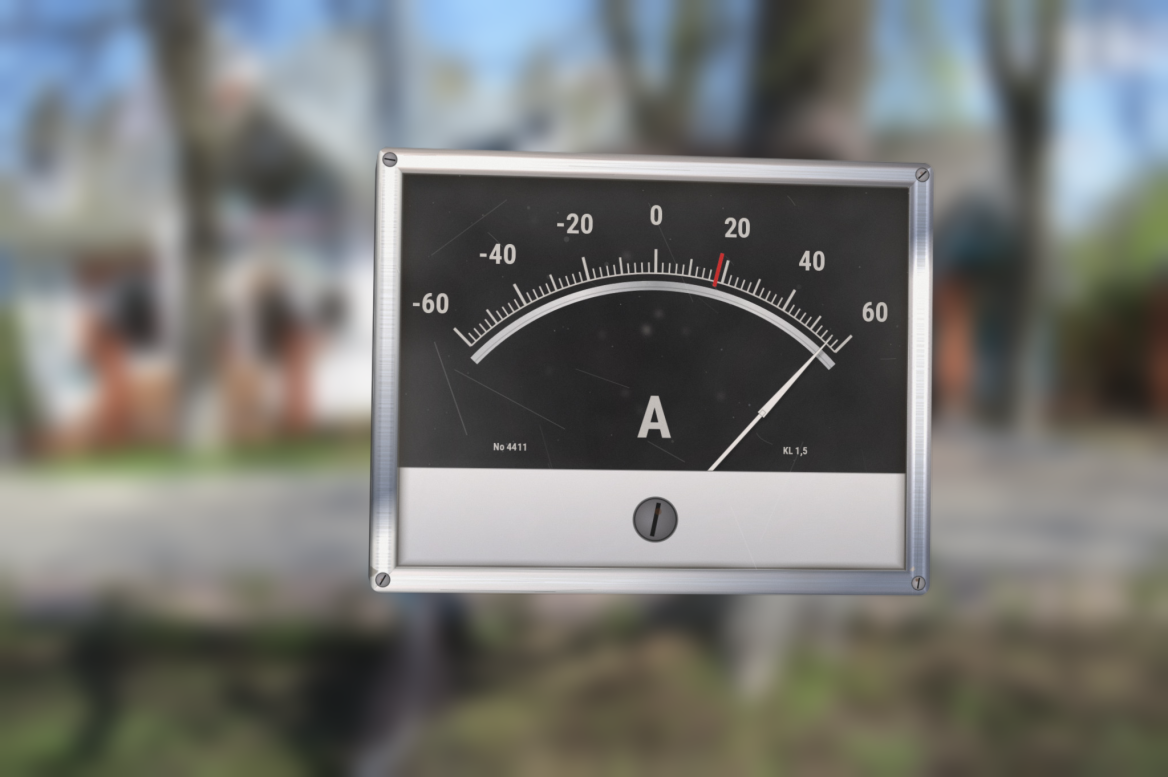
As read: value=56 unit=A
